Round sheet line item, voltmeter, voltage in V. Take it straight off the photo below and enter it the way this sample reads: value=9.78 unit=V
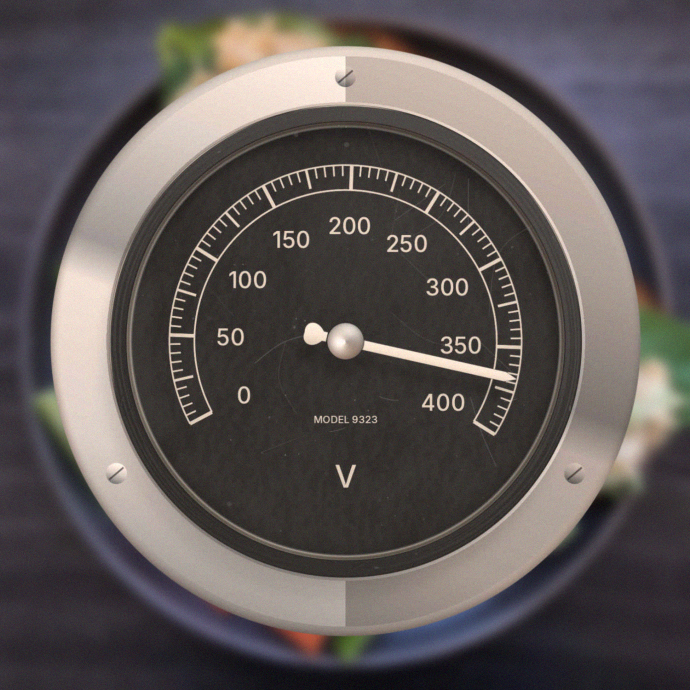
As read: value=367.5 unit=V
